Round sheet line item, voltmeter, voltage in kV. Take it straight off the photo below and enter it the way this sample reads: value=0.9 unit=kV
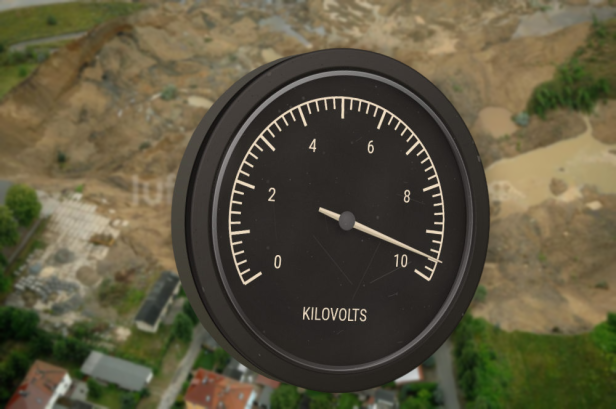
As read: value=9.6 unit=kV
